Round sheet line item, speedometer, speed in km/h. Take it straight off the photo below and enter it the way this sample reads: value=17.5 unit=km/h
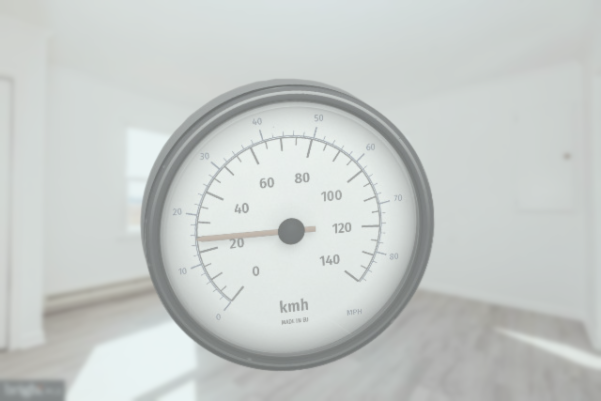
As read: value=25 unit=km/h
